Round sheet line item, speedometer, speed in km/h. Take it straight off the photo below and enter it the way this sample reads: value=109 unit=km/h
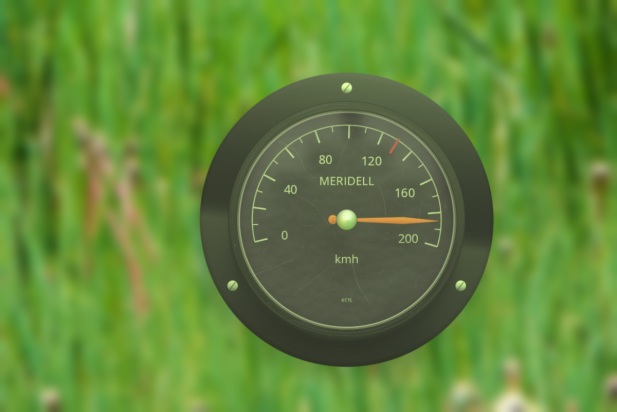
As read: value=185 unit=km/h
